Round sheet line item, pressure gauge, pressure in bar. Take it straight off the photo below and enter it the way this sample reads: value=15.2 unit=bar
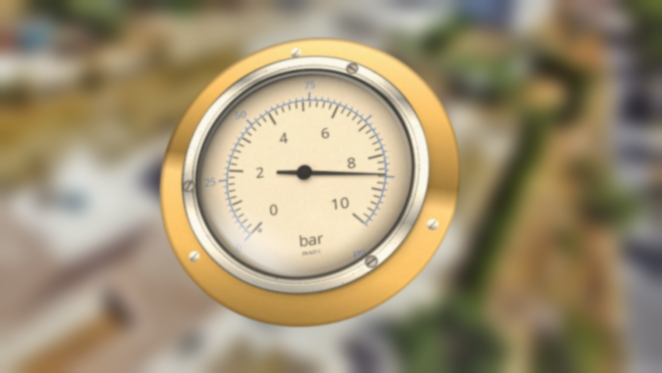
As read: value=8.6 unit=bar
